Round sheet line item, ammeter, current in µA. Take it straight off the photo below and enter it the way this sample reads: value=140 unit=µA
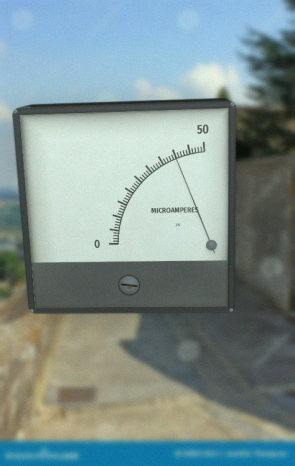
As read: value=40 unit=µA
